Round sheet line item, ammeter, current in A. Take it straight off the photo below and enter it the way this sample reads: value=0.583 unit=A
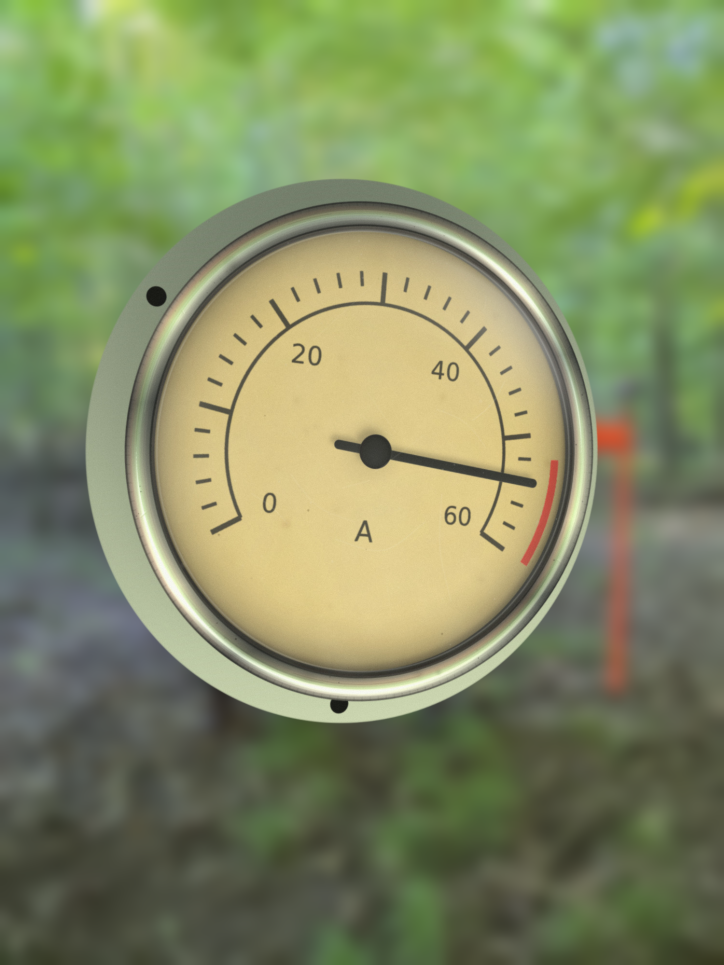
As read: value=54 unit=A
